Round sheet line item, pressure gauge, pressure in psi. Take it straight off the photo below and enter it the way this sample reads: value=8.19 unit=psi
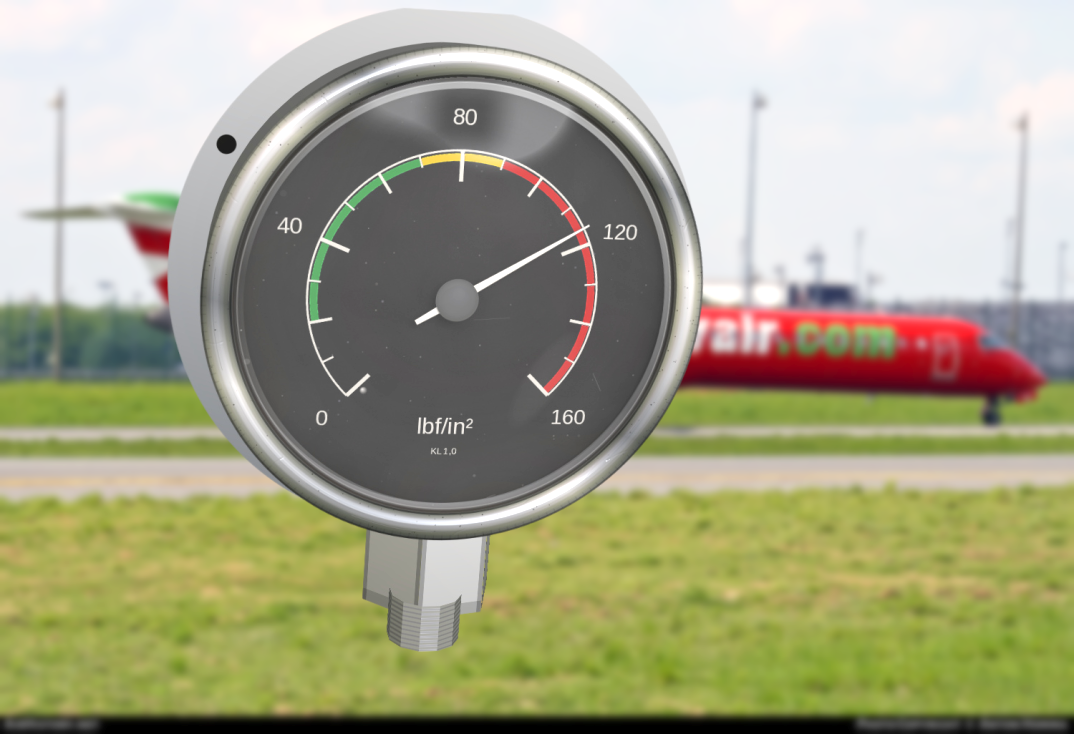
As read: value=115 unit=psi
